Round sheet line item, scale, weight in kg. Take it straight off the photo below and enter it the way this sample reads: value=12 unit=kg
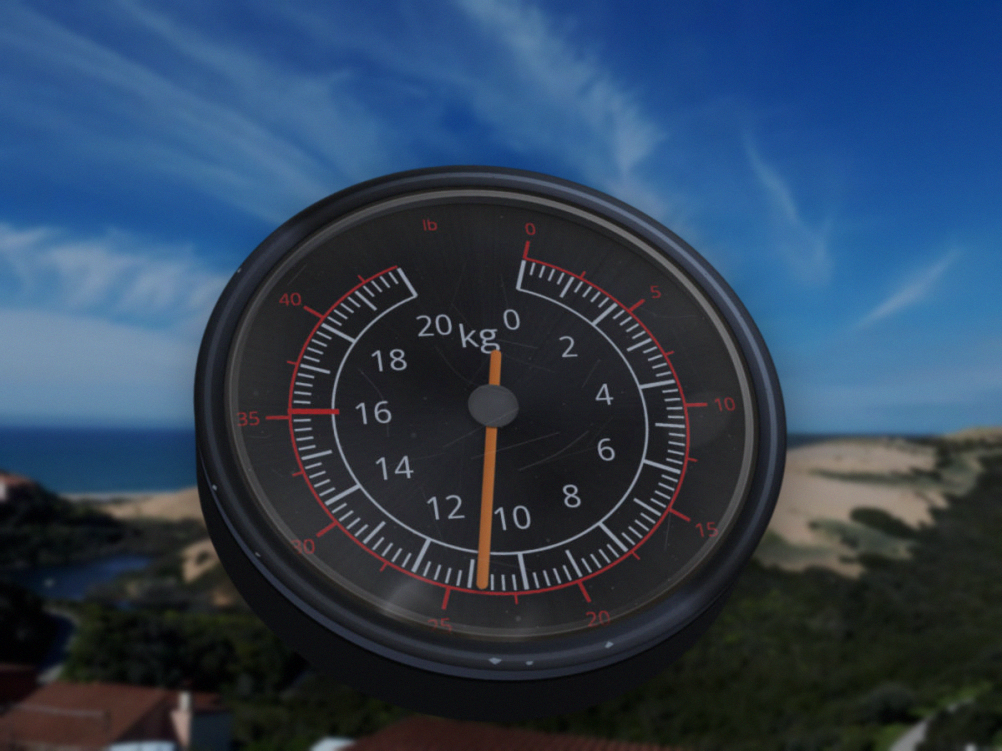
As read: value=10.8 unit=kg
